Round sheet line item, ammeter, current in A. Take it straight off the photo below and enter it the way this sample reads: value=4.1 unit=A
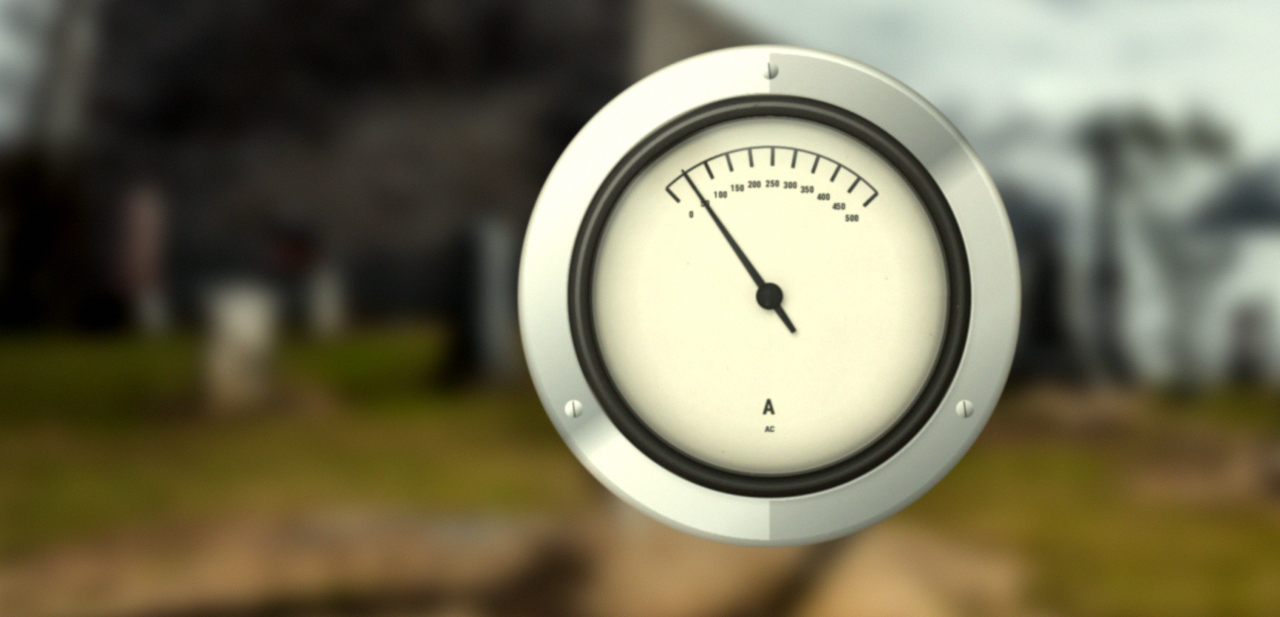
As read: value=50 unit=A
